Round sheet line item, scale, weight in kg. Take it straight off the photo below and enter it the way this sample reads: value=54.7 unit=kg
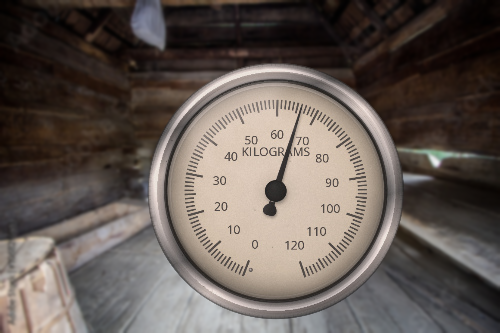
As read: value=66 unit=kg
